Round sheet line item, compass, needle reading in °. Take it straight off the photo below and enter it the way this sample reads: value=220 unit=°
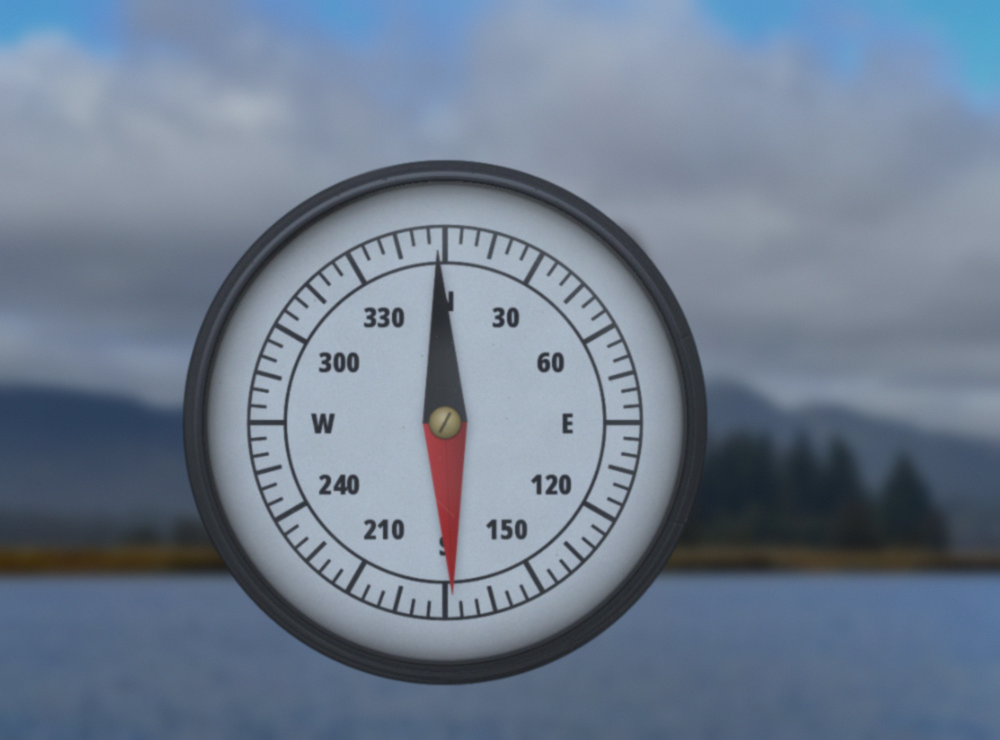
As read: value=177.5 unit=°
